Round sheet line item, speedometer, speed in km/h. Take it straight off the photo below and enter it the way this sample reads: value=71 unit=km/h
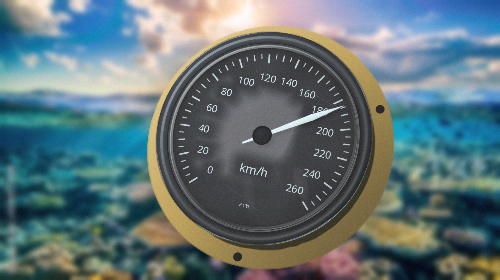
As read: value=185 unit=km/h
